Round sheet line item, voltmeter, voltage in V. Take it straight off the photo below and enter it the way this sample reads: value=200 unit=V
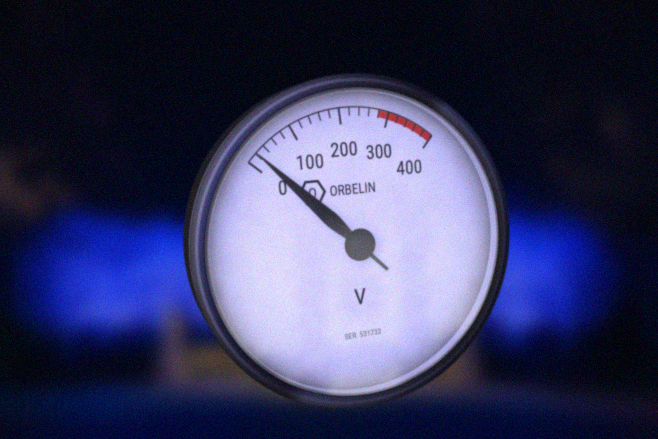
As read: value=20 unit=V
